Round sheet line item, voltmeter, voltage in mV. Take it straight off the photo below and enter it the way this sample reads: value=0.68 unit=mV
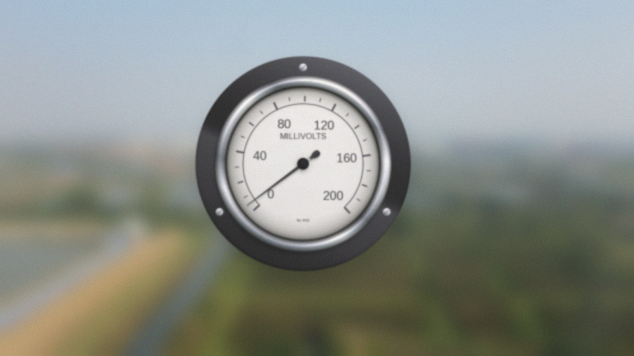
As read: value=5 unit=mV
